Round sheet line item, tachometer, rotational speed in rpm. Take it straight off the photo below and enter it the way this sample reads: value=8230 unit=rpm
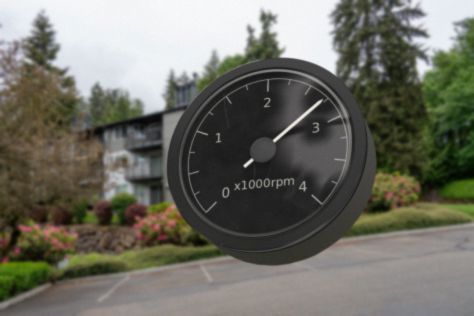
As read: value=2750 unit=rpm
